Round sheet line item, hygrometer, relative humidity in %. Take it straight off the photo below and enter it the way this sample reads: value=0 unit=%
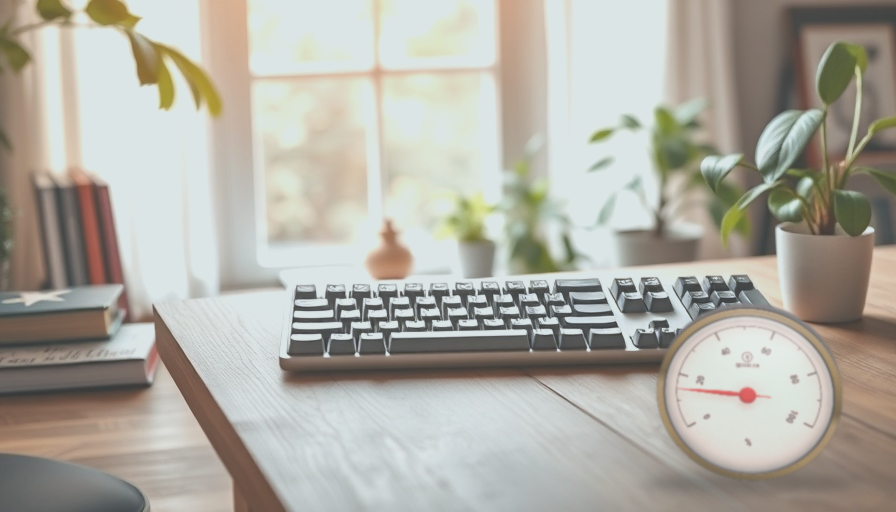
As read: value=15 unit=%
